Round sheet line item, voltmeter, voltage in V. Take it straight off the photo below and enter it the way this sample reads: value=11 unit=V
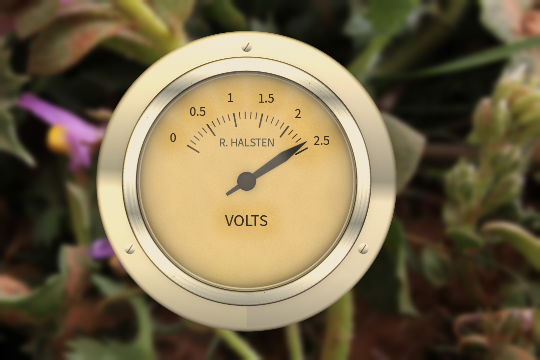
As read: value=2.4 unit=V
